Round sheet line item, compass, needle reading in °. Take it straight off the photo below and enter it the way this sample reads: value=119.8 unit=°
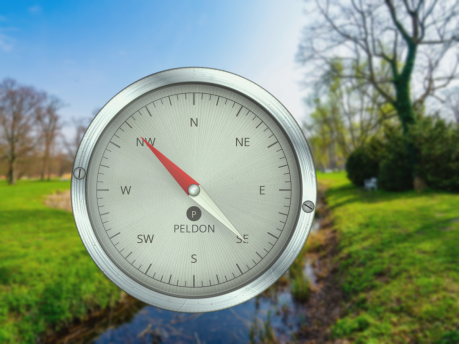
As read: value=315 unit=°
